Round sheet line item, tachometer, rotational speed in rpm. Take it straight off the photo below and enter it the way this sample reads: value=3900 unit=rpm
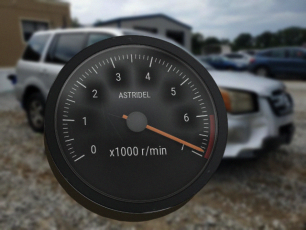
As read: value=6900 unit=rpm
